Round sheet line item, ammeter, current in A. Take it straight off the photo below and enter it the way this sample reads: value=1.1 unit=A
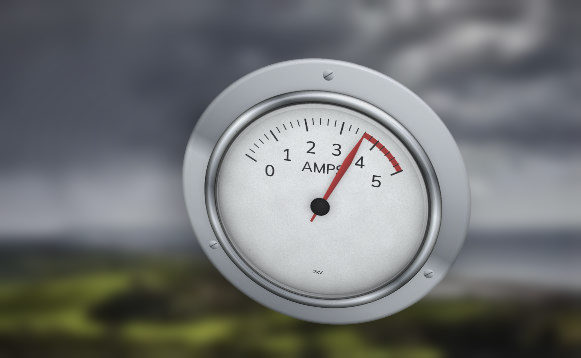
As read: value=3.6 unit=A
